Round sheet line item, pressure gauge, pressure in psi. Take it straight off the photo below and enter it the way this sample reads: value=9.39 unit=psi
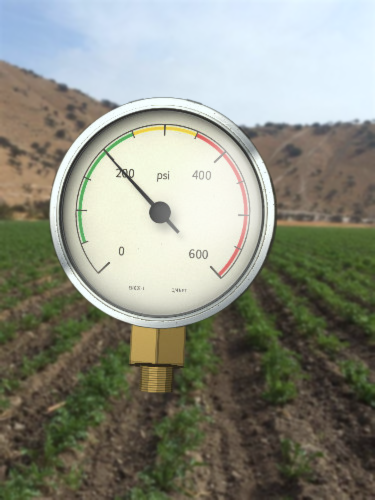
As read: value=200 unit=psi
